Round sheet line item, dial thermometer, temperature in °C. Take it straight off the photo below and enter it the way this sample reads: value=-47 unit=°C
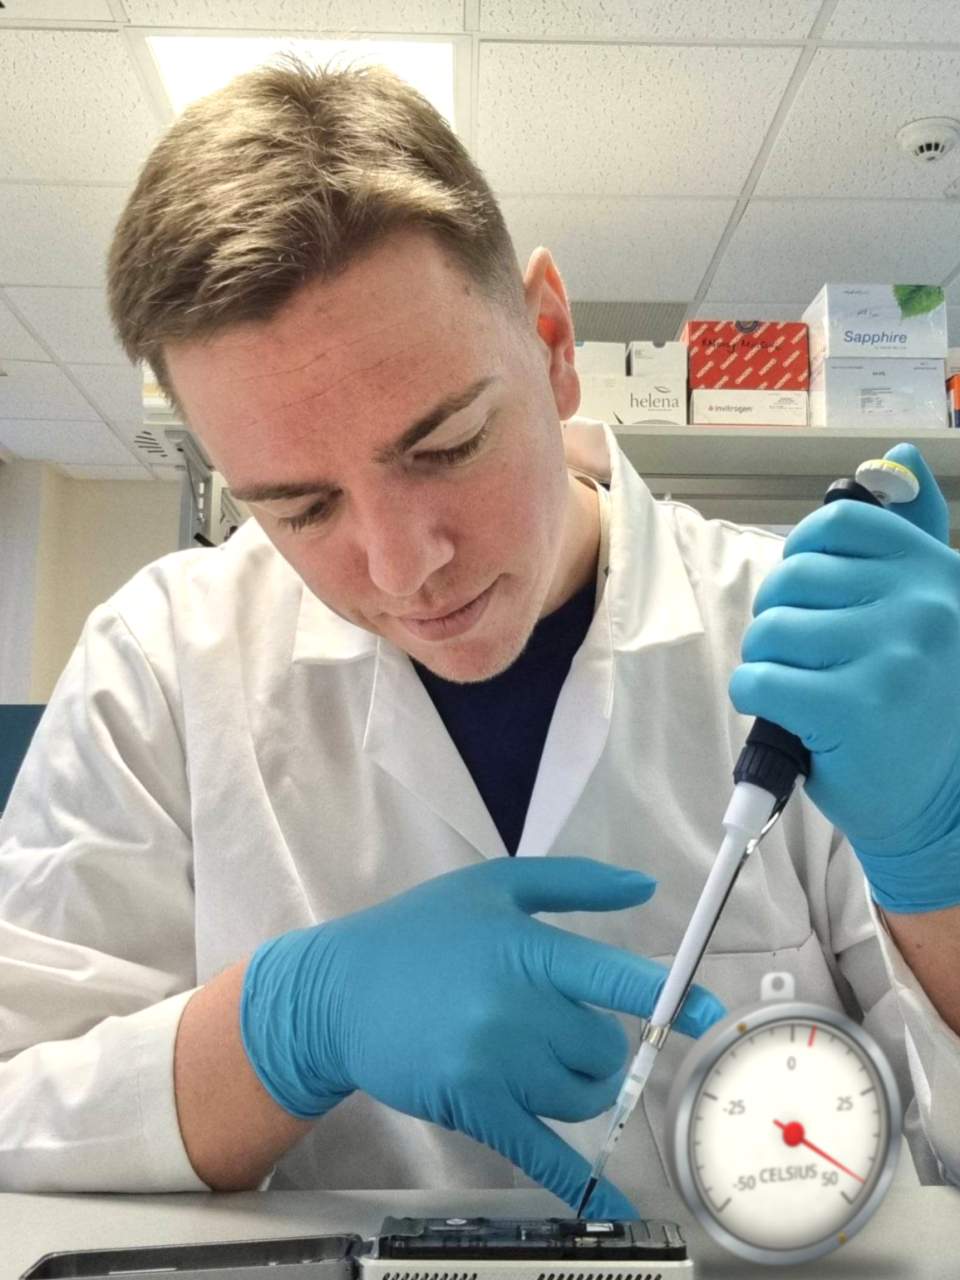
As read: value=45 unit=°C
